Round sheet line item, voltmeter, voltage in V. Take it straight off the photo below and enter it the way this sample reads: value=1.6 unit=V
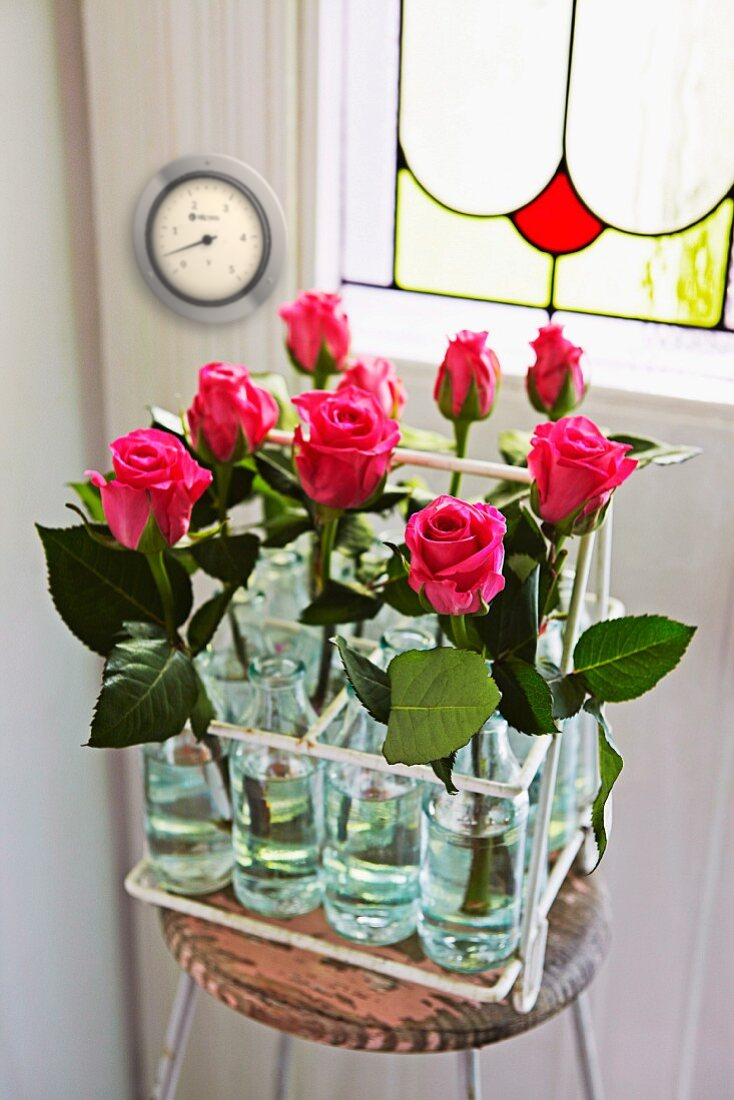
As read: value=0.4 unit=V
